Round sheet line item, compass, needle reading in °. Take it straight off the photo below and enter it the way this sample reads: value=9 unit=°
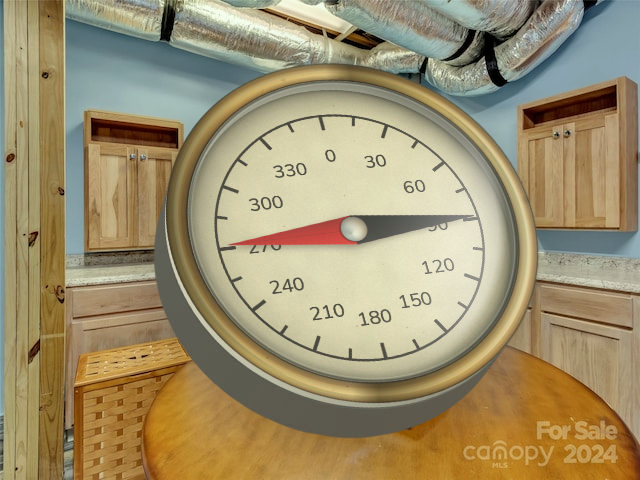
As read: value=270 unit=°
